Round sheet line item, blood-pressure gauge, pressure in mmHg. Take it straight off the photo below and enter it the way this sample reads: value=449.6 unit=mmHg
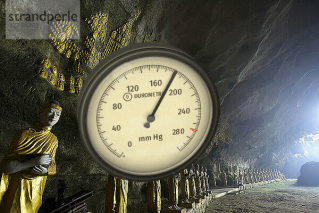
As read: value=180 unit=mmHg
